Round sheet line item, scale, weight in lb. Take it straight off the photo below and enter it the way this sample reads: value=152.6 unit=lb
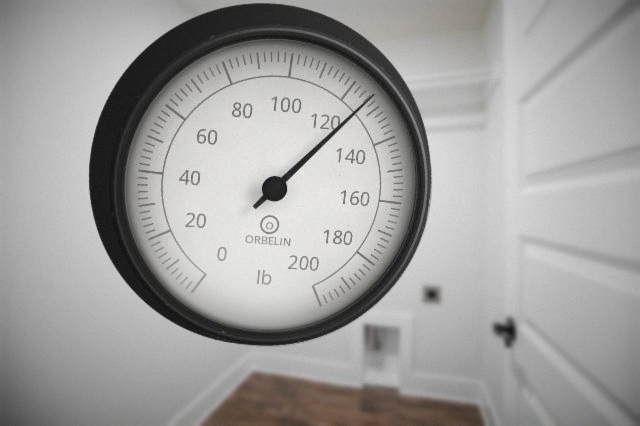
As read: value=126 unit=lb
